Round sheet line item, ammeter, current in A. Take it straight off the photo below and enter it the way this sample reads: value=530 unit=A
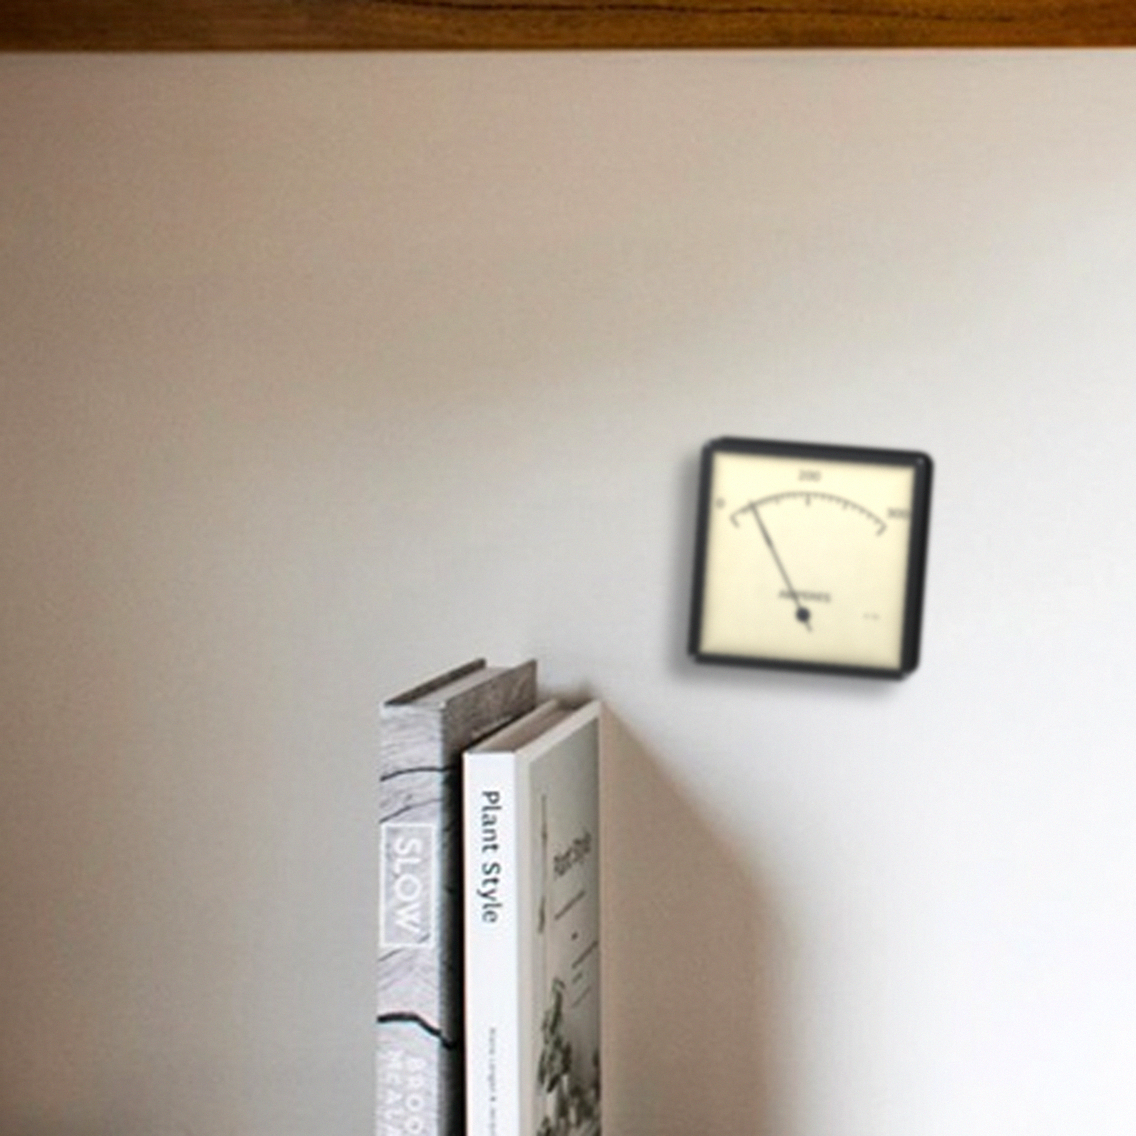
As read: value=100 unit=A
